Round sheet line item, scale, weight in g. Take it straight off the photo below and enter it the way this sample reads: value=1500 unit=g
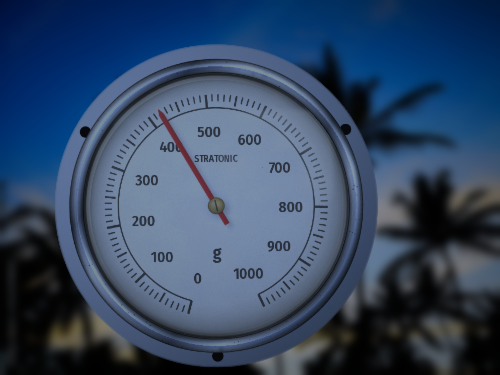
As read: value=420 unit=g
